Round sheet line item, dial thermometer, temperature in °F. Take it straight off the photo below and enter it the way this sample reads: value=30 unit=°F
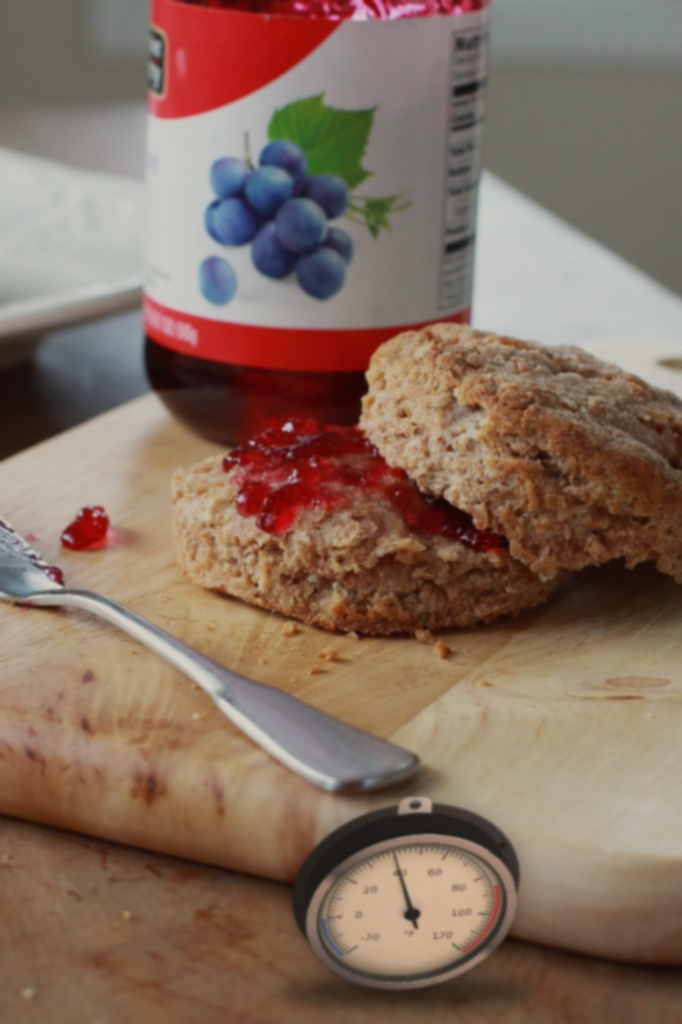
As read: value=40 unit=°F
